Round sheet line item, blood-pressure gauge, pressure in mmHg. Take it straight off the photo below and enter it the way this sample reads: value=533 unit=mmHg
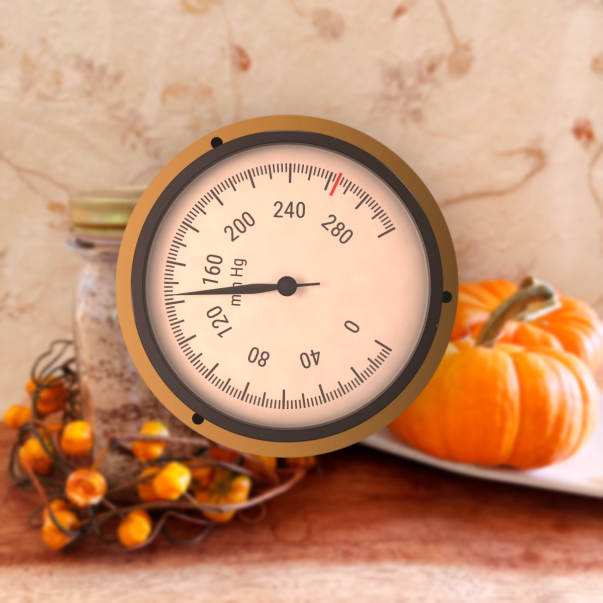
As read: value=144 unit=mmHg
